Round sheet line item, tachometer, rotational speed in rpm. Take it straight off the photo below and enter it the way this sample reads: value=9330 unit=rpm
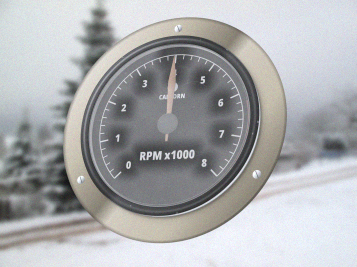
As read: value=4000 unit=rpm
